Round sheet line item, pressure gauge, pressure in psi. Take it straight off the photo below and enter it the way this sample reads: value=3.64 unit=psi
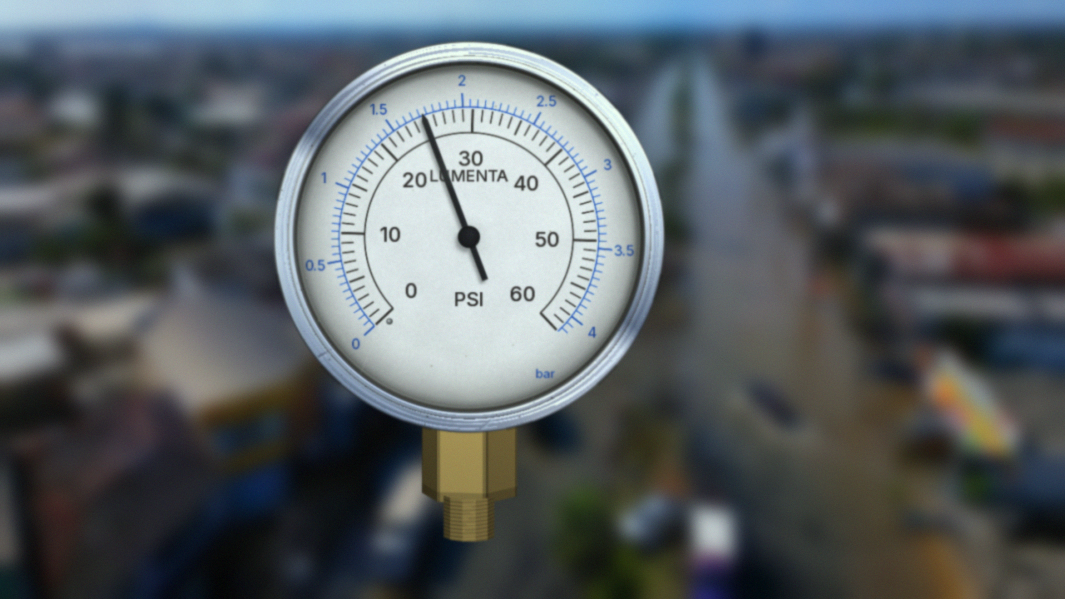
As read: value=25 unit=psi
